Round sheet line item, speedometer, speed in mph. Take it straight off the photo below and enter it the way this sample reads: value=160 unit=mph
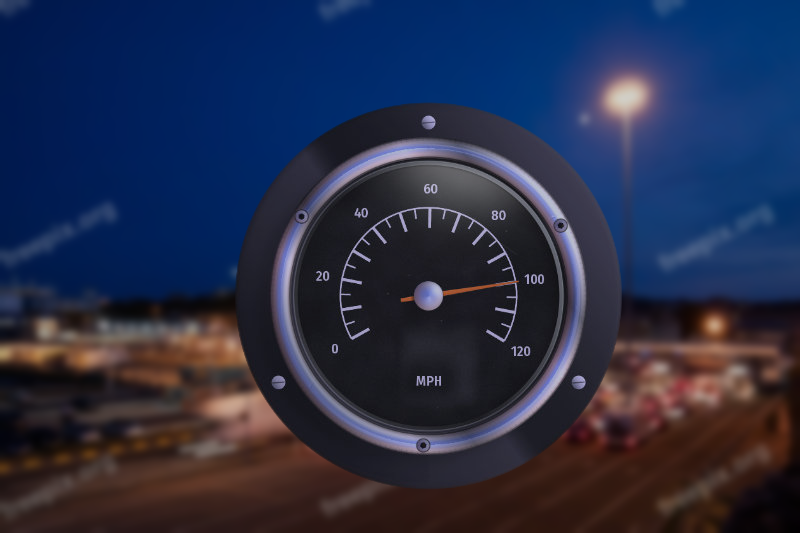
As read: value=100 unit=mph
